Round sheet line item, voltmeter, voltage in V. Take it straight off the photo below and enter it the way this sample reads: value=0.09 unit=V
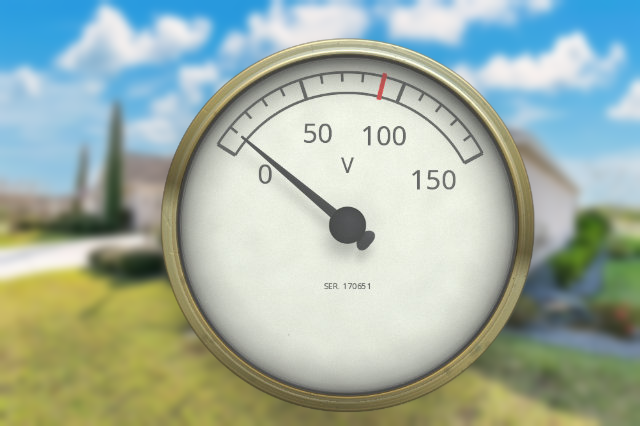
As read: value=10 unit=V
